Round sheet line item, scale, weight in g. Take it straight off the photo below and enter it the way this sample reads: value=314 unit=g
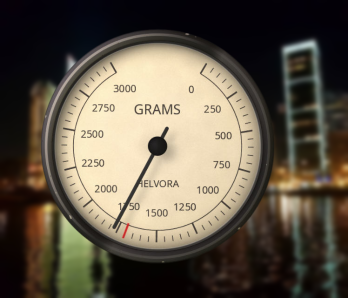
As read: value=1775 unit=g
